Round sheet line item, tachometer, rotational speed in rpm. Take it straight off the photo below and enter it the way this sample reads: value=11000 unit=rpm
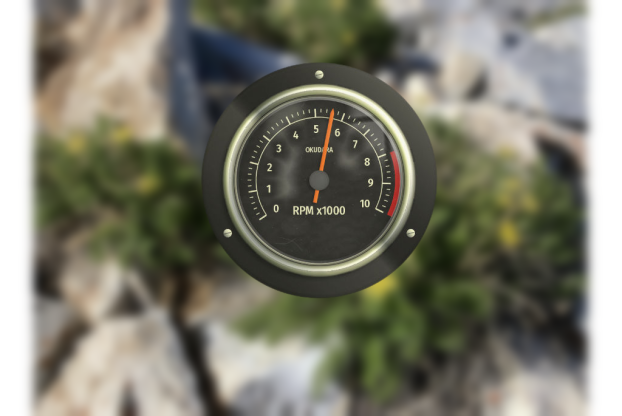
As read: value=5600 unit=rpm
